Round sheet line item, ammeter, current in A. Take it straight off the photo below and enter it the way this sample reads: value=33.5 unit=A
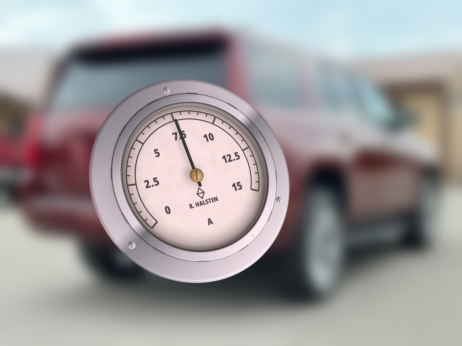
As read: value=7.5 unit=A
